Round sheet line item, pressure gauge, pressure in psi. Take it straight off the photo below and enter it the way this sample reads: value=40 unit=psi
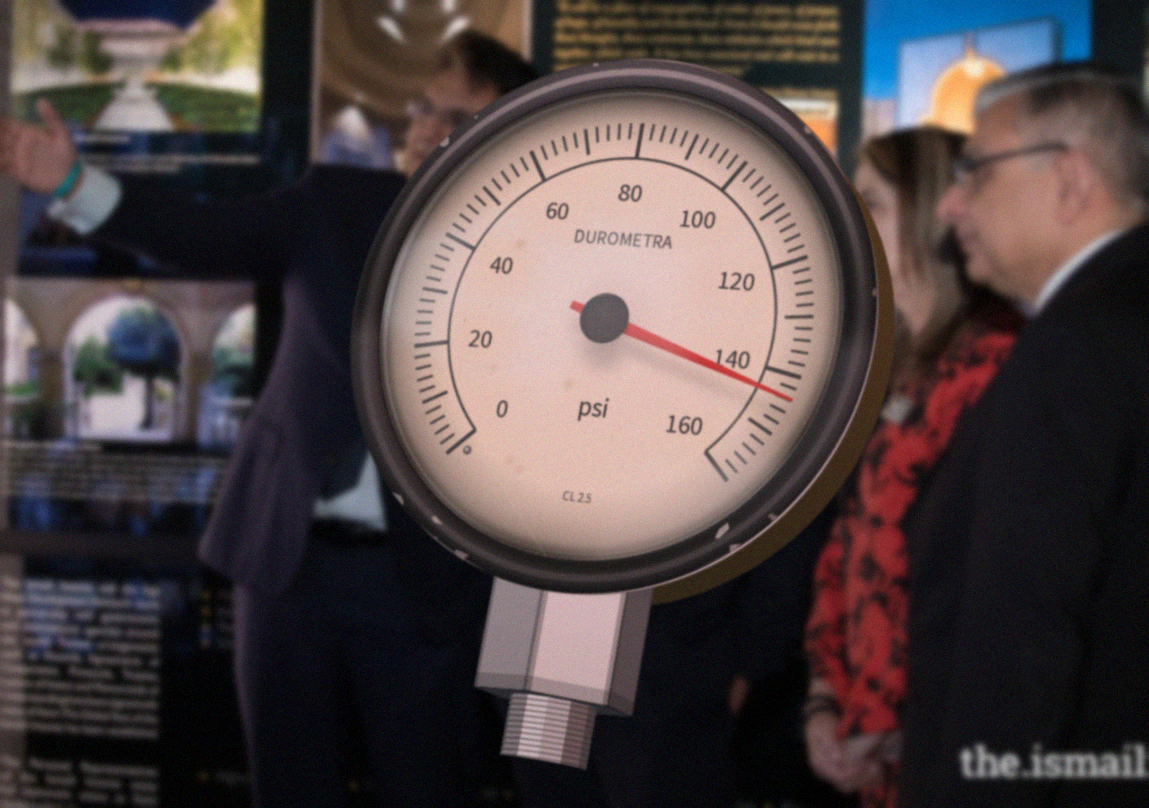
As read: value=144 unit=psi
